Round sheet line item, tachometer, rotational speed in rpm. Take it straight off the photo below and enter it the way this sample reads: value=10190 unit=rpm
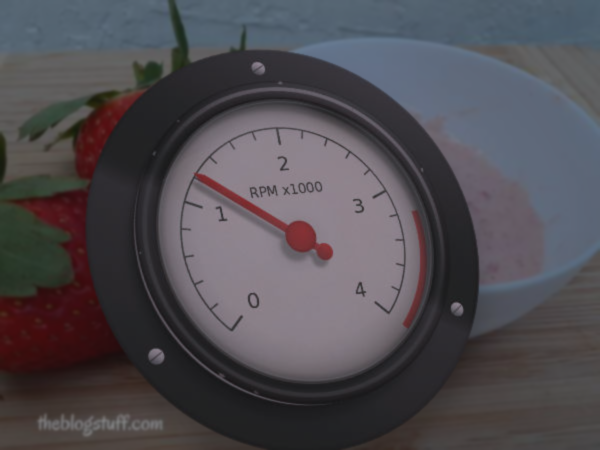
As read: value=1200 unit=rpm
